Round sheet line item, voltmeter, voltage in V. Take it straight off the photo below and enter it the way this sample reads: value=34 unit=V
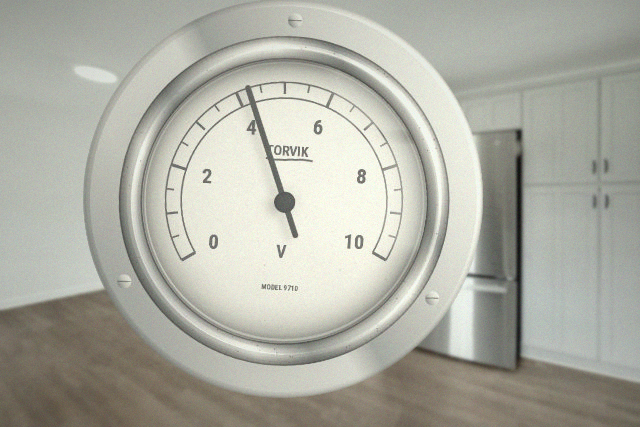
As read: value=4.25 unit=V
